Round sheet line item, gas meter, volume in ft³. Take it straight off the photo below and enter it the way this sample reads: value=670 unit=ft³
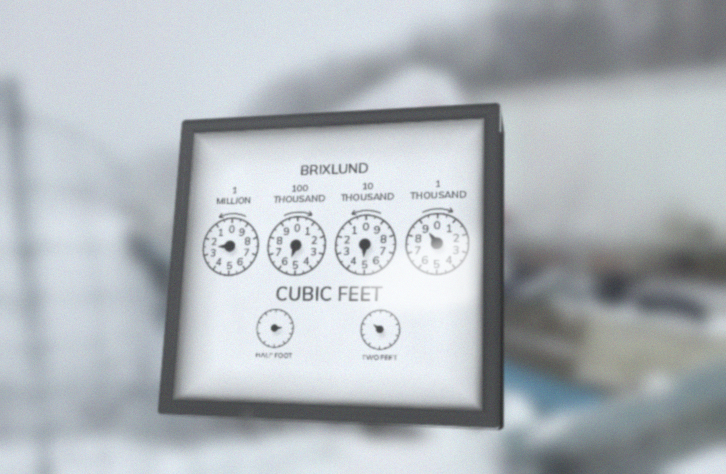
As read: value=254900 unit=ft³
